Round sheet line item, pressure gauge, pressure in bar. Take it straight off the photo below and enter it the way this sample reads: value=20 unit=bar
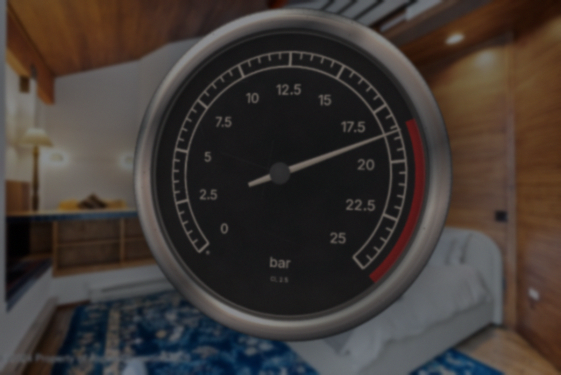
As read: value=18.75 unit=bar
